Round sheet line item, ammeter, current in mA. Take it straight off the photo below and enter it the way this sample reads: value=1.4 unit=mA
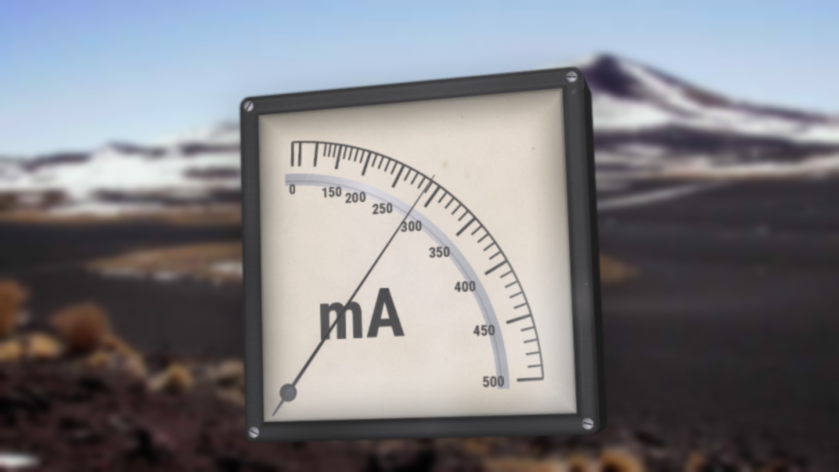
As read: value=290 unit=mA
